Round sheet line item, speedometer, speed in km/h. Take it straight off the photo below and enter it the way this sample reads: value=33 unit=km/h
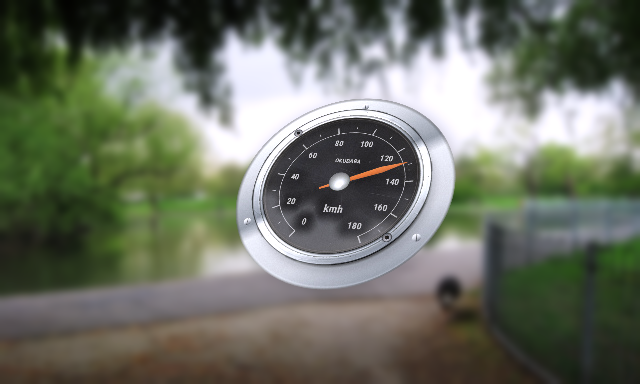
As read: value=130 unit=km/h
